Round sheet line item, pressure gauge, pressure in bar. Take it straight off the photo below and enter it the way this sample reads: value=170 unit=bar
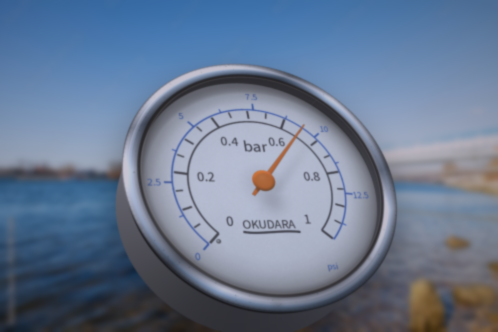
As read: value=0.65 unit=bar
